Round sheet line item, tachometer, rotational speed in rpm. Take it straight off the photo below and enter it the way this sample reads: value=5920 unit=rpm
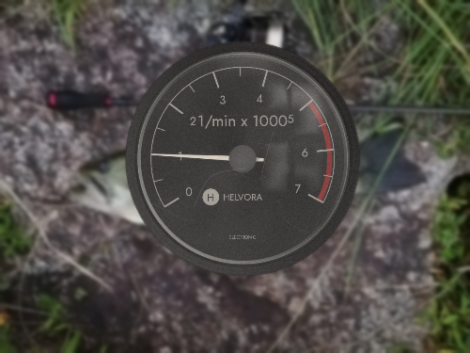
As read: value=1000 unit=rpm
